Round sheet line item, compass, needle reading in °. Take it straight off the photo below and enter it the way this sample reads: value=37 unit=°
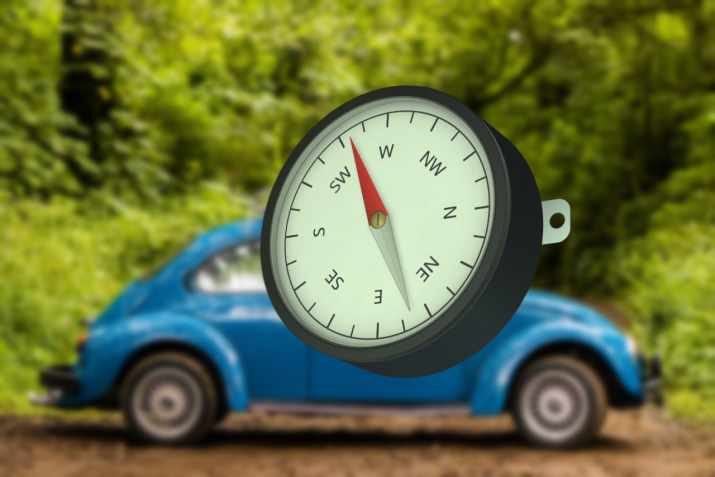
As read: value=247.5 unit=°
